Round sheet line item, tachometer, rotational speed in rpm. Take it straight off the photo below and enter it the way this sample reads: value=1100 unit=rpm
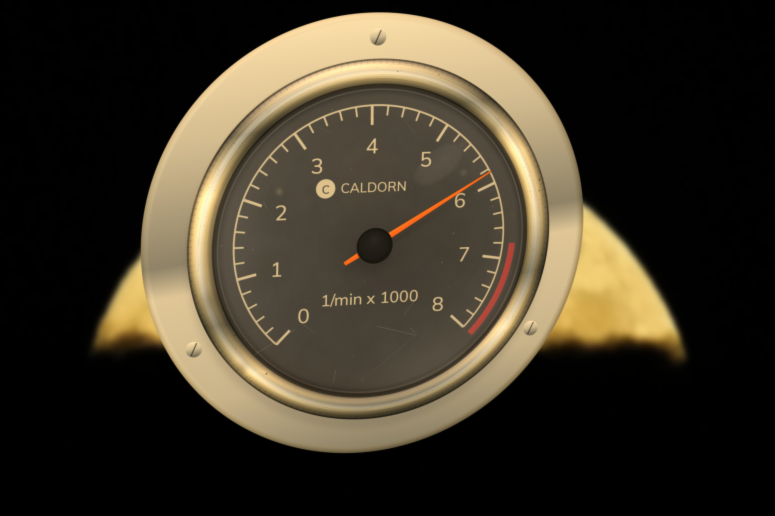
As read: value=5800 unit=rpm
